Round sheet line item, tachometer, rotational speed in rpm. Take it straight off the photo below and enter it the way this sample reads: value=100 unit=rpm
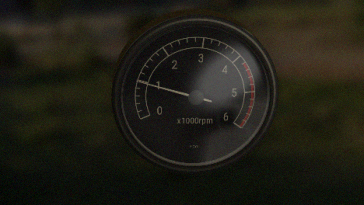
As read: value=1000 unit=rpm
